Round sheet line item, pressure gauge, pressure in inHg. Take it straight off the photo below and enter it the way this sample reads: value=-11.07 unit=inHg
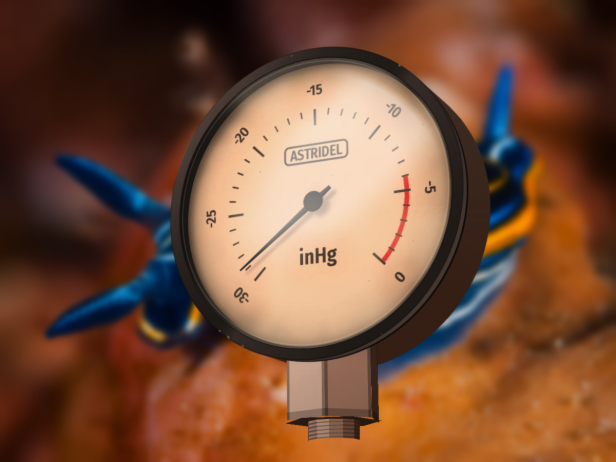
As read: value=-29 unit=inHg
